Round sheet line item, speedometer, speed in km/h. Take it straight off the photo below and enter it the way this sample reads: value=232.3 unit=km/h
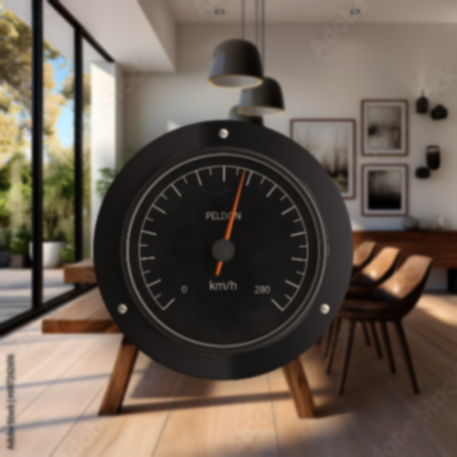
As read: value=155 unit=km/h
